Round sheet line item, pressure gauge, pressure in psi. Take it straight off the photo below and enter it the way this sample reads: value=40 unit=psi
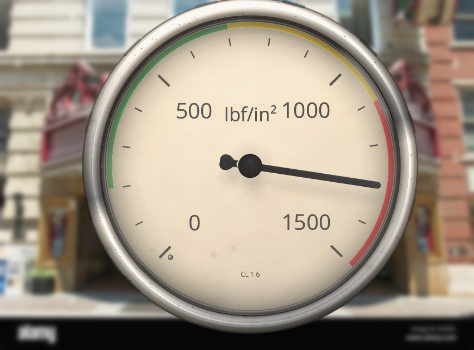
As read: value=1300 unit=psi
